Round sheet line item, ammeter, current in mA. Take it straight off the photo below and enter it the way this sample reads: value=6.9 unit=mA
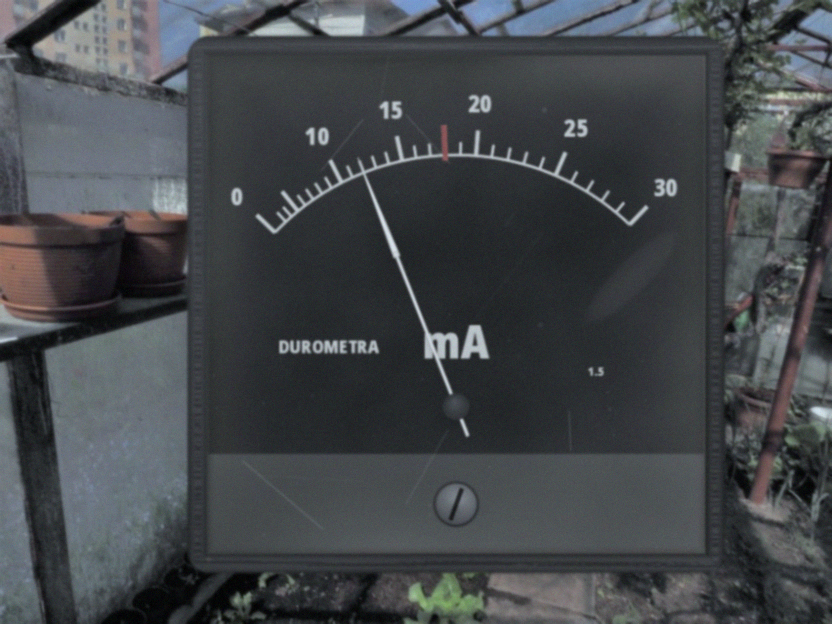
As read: value=12 unit=mA
